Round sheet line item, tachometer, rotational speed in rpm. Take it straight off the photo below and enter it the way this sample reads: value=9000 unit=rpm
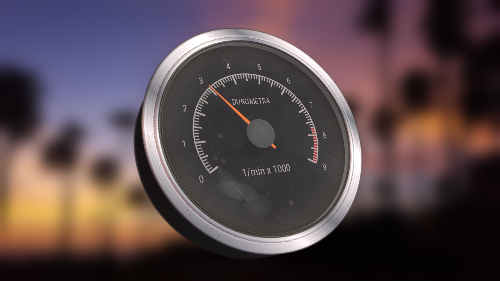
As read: value=3000 unit=rpm
